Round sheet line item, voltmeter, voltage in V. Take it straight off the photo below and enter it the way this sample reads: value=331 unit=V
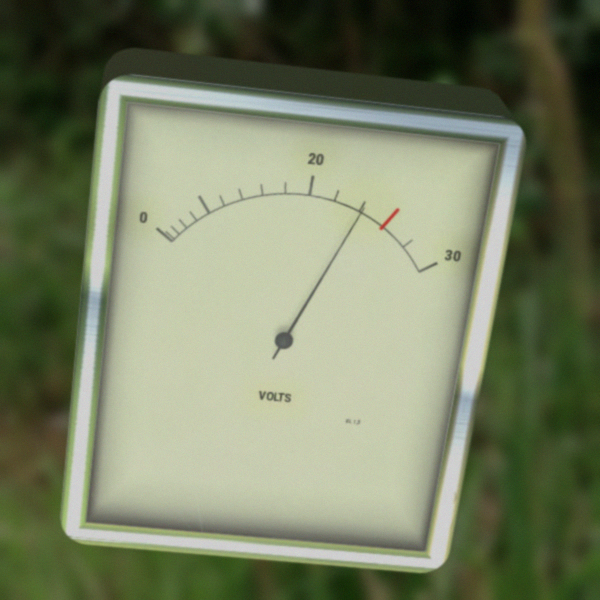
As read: value=24 unit=V
